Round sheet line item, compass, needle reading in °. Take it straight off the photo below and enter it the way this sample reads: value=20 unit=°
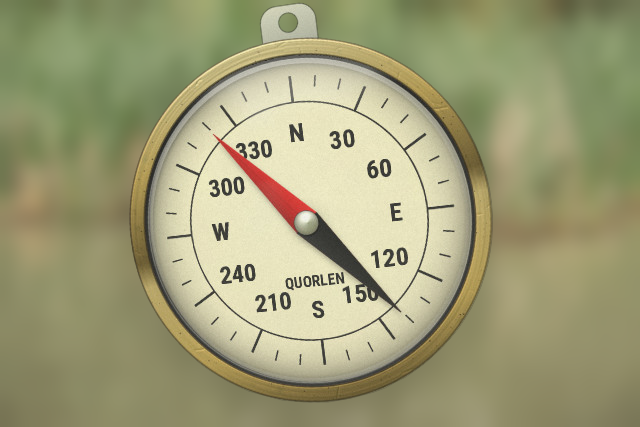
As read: value=320 unit=°
